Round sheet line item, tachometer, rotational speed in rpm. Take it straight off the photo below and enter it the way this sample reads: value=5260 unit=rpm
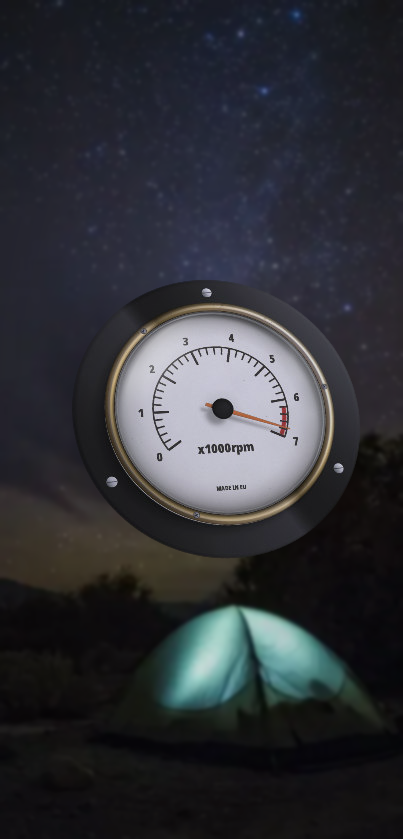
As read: value=6800 unit=rpm
